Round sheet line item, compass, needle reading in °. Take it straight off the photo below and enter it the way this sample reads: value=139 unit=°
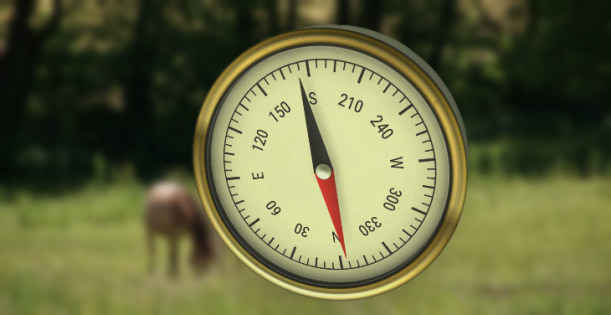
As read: value=355 unit=°
